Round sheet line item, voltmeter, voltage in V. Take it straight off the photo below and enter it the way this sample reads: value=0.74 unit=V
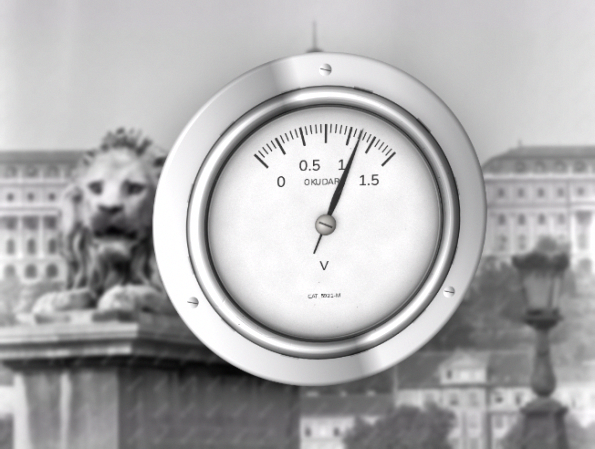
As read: value=1.1 unit=V
